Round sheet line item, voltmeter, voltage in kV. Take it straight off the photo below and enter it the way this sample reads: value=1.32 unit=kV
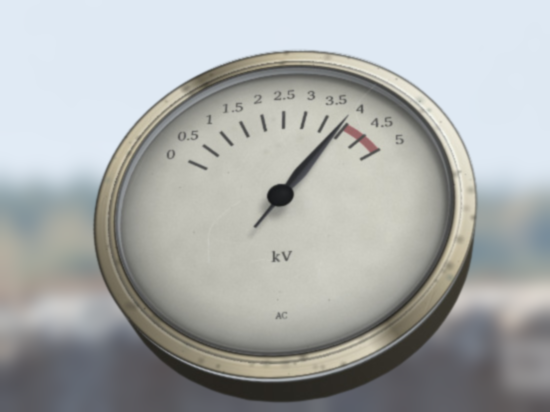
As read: value=4 unit=kV
